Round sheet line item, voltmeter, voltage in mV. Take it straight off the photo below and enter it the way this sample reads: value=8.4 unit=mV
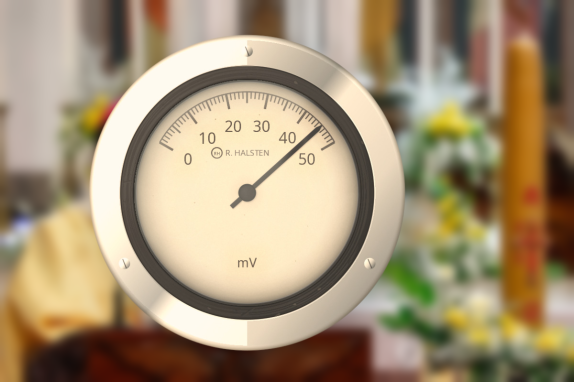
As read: value=45 unit=mV
